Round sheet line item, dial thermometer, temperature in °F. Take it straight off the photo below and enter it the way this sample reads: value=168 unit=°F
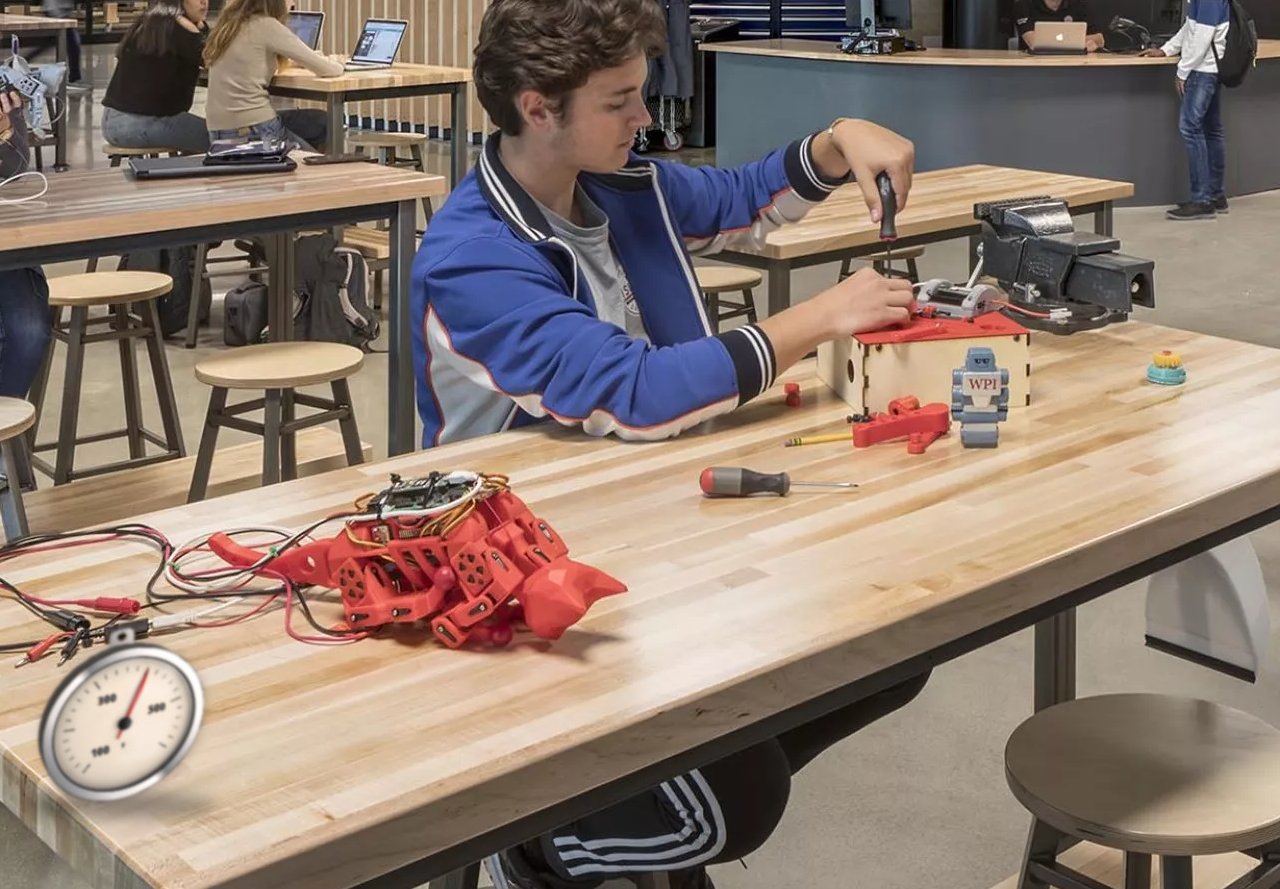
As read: value=400 unit=°F
